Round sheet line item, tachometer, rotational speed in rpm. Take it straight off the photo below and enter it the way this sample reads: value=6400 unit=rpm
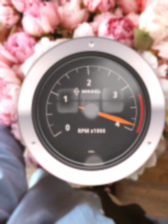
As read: value=3875 unit=rpm
